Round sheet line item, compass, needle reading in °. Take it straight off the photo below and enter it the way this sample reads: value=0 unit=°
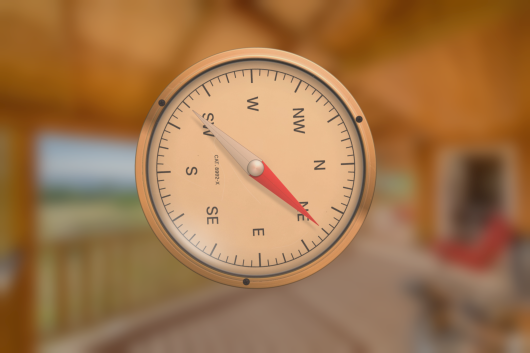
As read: value=45 unit=°
